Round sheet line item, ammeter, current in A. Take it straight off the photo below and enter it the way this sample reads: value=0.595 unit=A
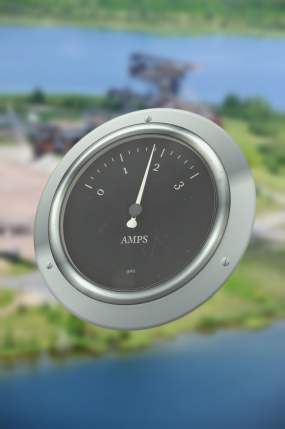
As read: value=1.8 unit=A
